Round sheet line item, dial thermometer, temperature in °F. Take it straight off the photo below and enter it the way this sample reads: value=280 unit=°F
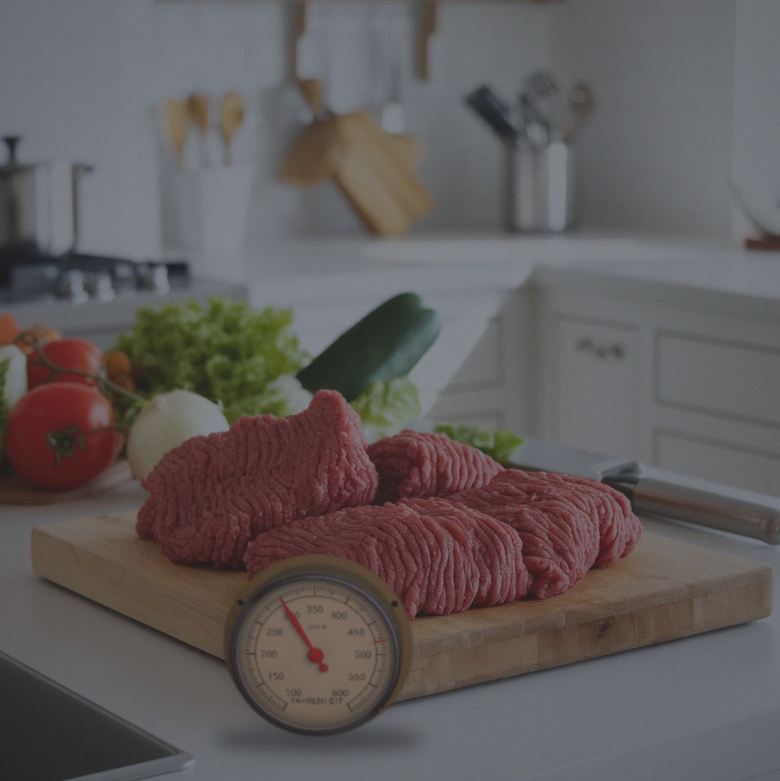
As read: value=300 unit=°F
